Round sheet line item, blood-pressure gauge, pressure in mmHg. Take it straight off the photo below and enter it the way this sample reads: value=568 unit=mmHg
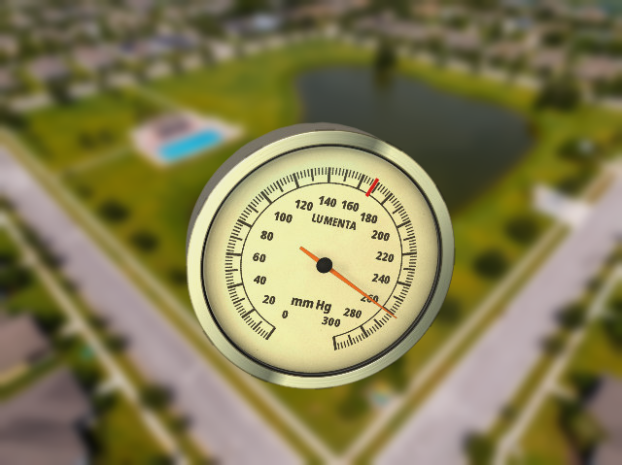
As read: value=260 unit=mmHg
